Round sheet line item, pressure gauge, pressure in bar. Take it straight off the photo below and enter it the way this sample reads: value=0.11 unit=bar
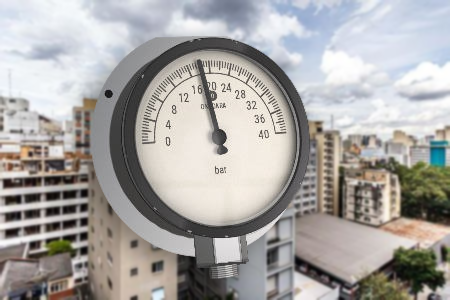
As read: value=18 unit=bar
